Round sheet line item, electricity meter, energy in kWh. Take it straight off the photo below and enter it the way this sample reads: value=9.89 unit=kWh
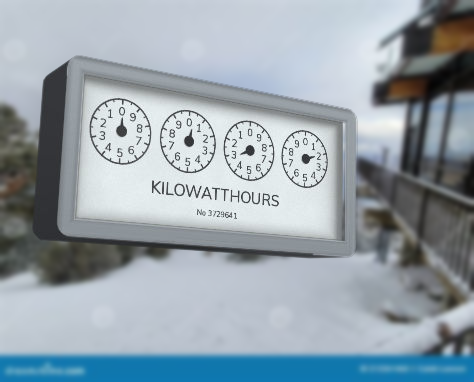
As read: value=32 unit=kWh
